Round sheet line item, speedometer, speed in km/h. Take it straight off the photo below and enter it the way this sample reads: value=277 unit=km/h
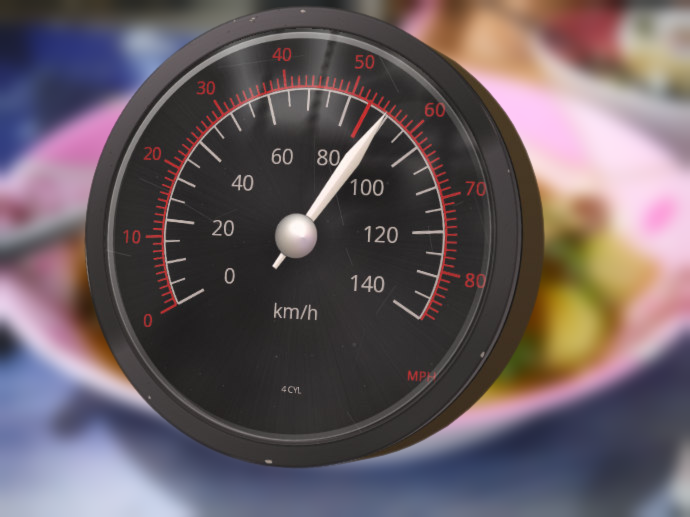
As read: value=90 unit=km/h
